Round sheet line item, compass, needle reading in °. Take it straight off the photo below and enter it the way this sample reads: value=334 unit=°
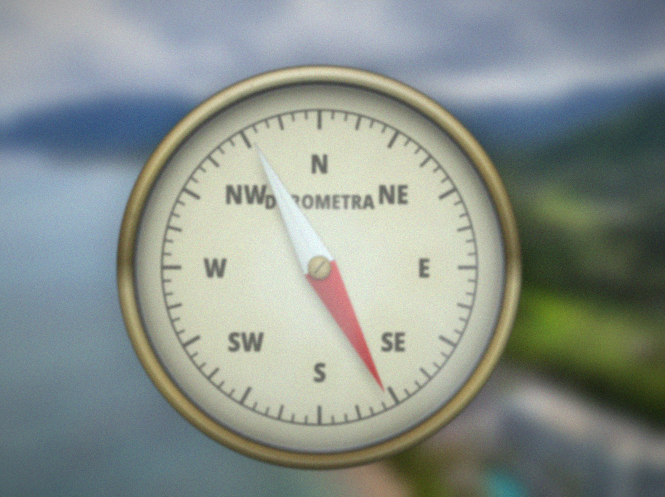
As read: value=152.5 unit=°
